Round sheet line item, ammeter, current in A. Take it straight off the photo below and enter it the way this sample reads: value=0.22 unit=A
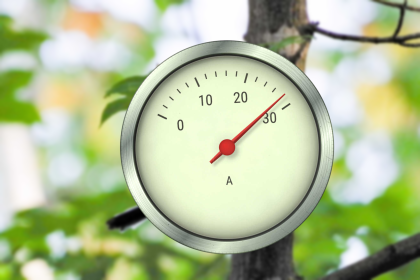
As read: value=28 unit=A
